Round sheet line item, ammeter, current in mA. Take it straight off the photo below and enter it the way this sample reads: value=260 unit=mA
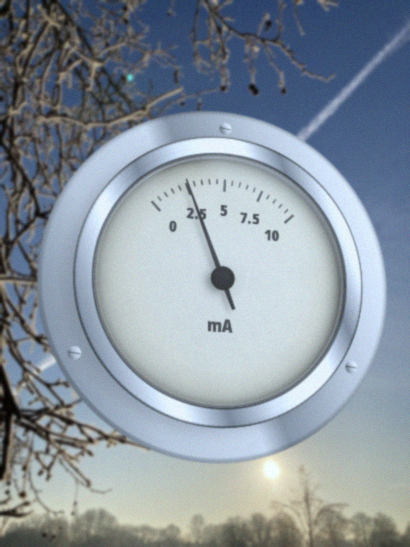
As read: value=2.5 unit=mA
